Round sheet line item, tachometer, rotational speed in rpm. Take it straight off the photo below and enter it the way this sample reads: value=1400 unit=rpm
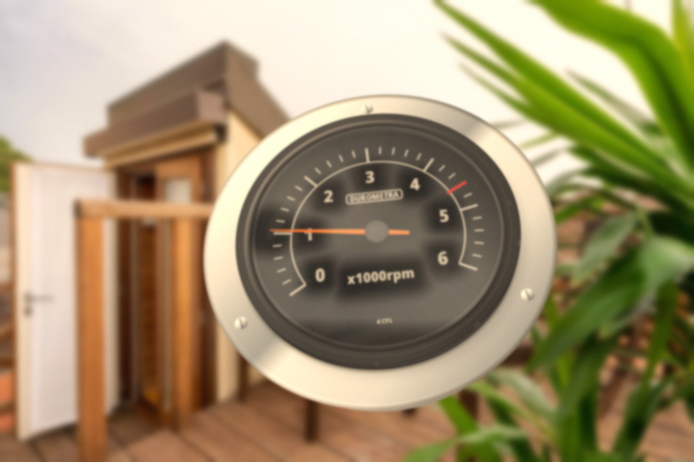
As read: value=1000 unit=rpm
